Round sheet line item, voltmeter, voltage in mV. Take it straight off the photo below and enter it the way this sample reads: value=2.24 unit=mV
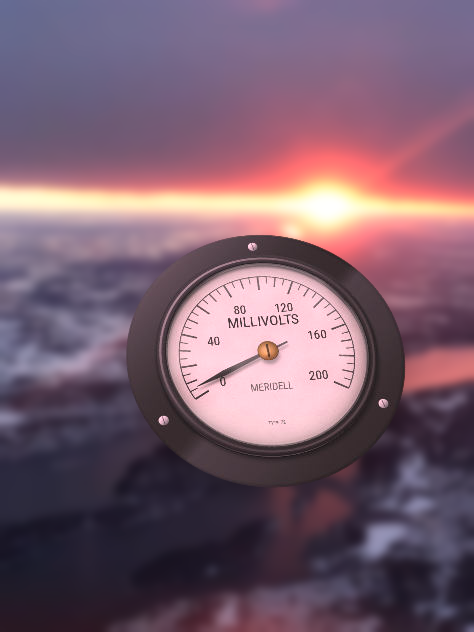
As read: value=5 unit=mV
